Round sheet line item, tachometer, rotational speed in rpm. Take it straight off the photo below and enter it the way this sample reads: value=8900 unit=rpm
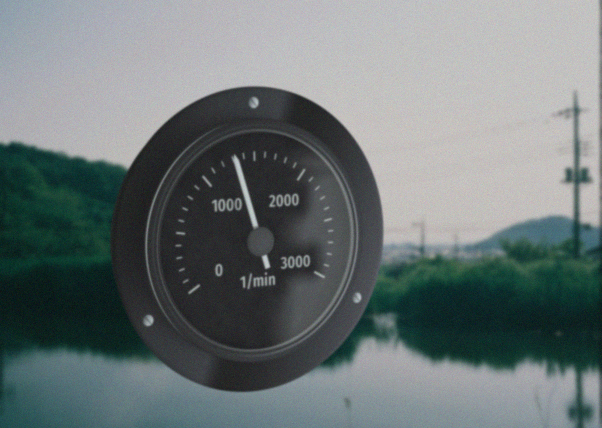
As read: value=1300 unit=rpm
